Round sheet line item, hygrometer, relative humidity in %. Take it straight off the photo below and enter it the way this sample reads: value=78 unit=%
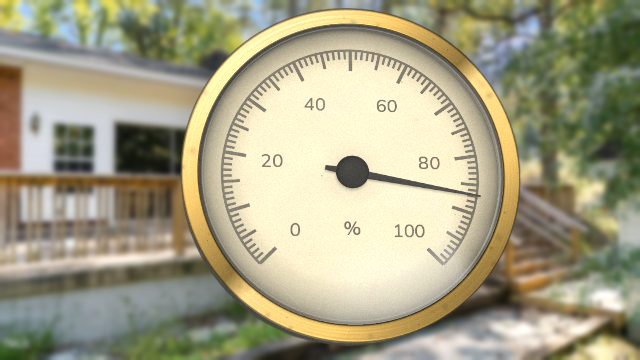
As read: value=87 unit=%
